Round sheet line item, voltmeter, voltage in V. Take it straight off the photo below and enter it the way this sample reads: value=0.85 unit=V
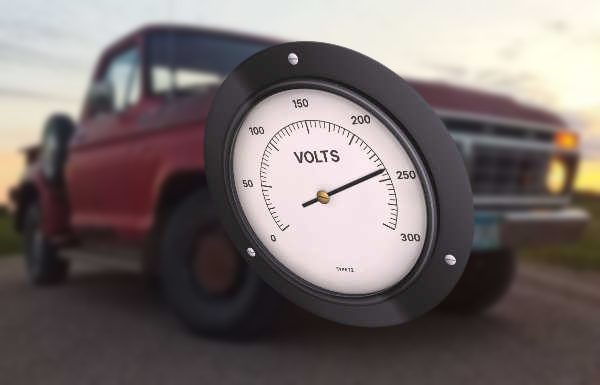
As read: value=240 unit=V
